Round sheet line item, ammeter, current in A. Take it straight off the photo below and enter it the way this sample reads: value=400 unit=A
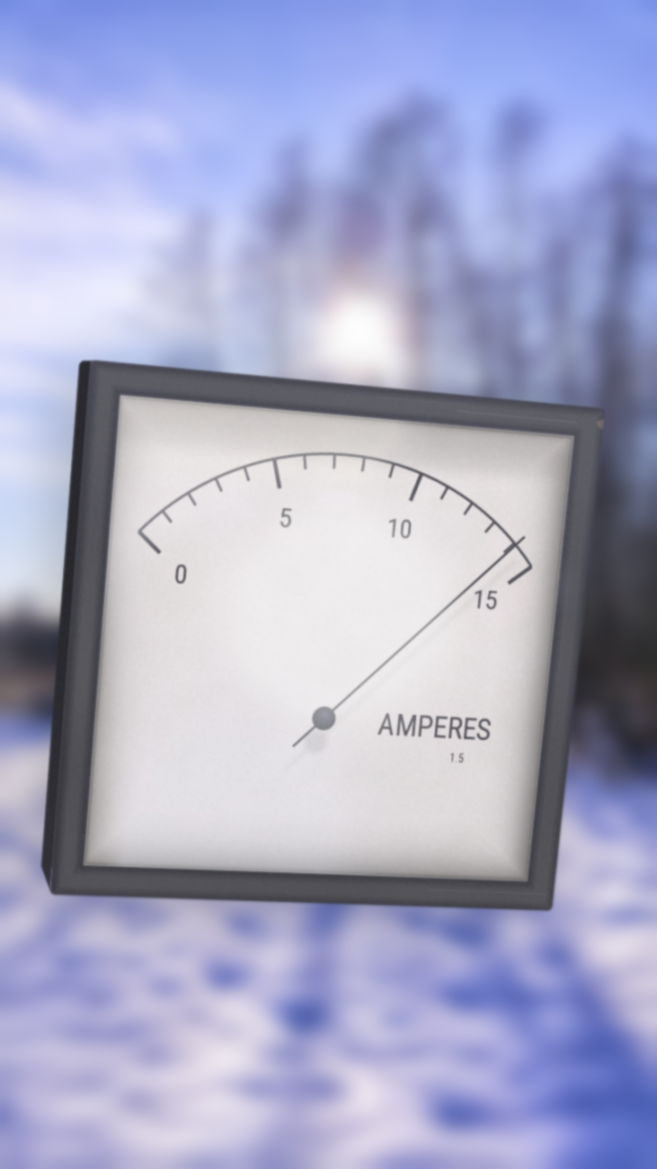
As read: value=14 unit=A
